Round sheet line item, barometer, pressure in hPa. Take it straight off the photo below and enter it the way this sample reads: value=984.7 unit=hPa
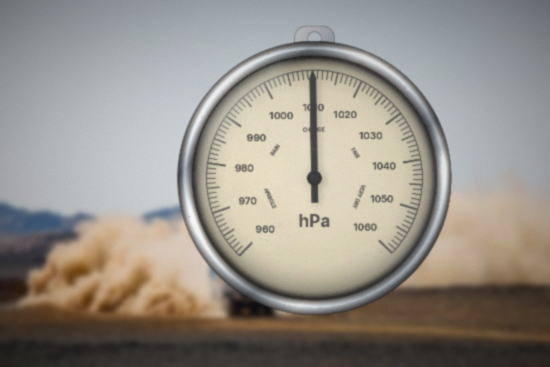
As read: value=1010 unit=hPa
